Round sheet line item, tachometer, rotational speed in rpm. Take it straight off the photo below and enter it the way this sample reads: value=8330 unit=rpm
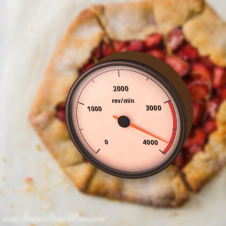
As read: value=3750 unit=rpm
